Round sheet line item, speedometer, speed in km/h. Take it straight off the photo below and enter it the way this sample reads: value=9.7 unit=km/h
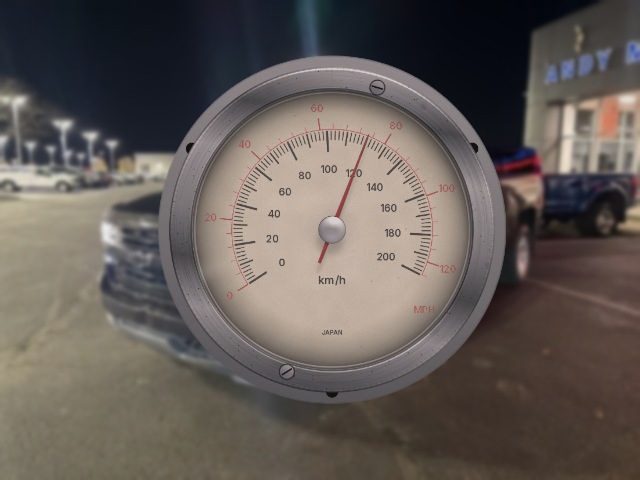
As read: value=120 unit=km/h
